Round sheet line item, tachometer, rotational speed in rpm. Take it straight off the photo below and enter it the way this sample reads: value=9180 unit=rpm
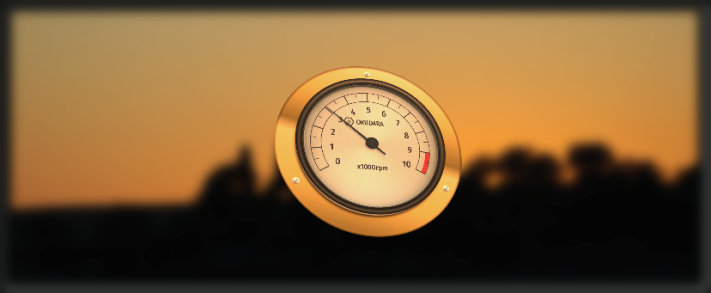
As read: value=3000 unit=rpm
